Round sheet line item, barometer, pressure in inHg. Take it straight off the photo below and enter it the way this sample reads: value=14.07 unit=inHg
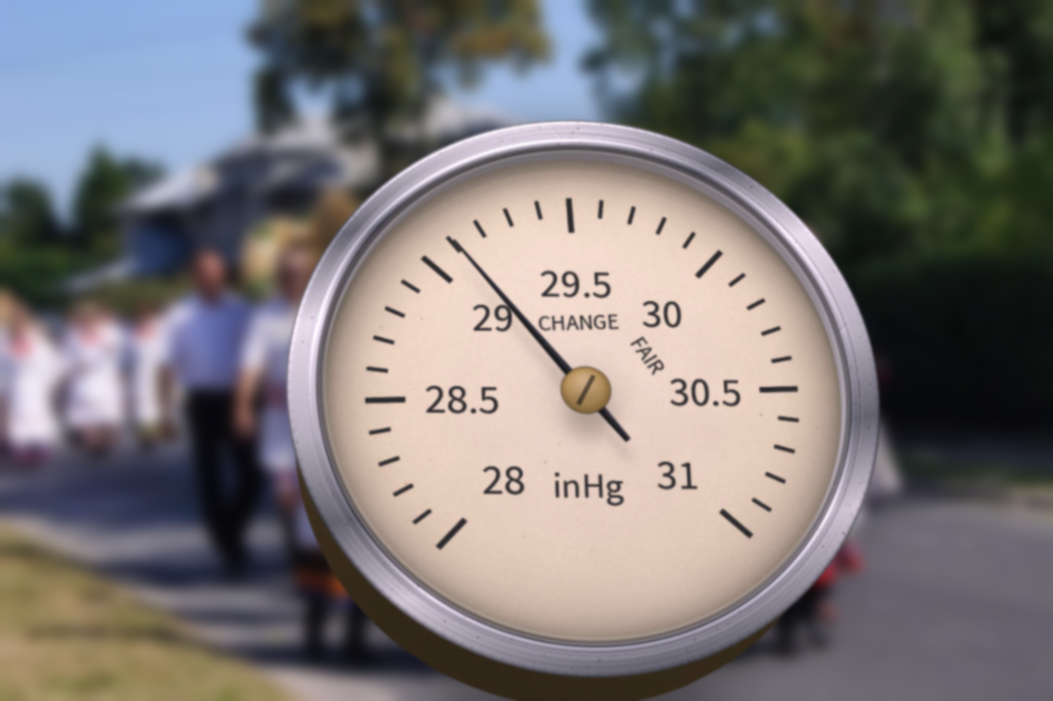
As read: value=29.1 unit=inHg
